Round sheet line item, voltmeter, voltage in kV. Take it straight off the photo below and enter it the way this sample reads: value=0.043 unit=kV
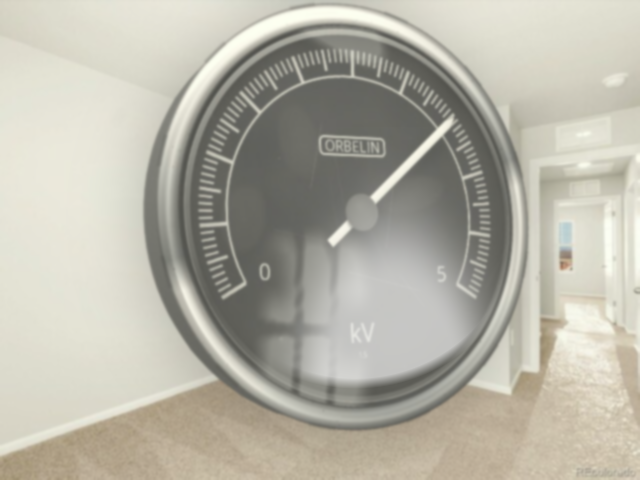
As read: value=3.5 unit=kV
